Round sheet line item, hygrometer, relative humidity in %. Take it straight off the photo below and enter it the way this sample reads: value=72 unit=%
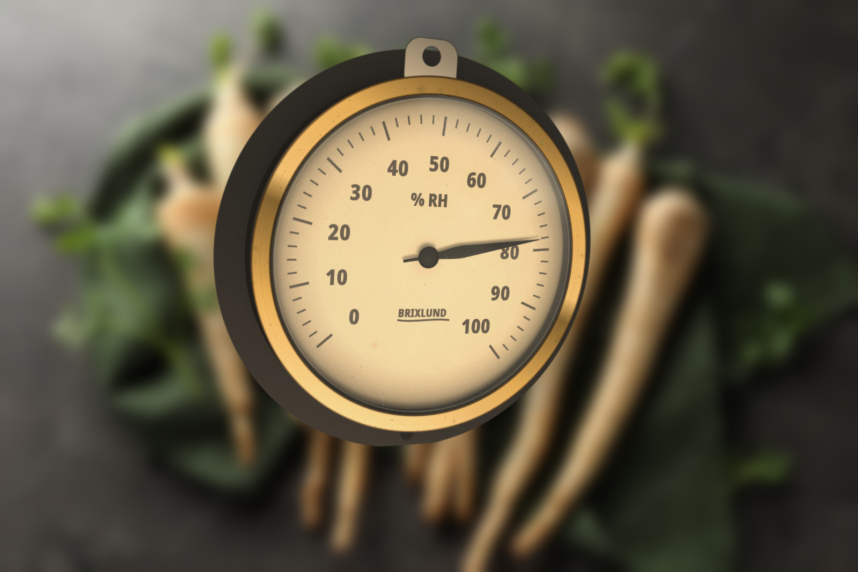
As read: value=78 unit=%
